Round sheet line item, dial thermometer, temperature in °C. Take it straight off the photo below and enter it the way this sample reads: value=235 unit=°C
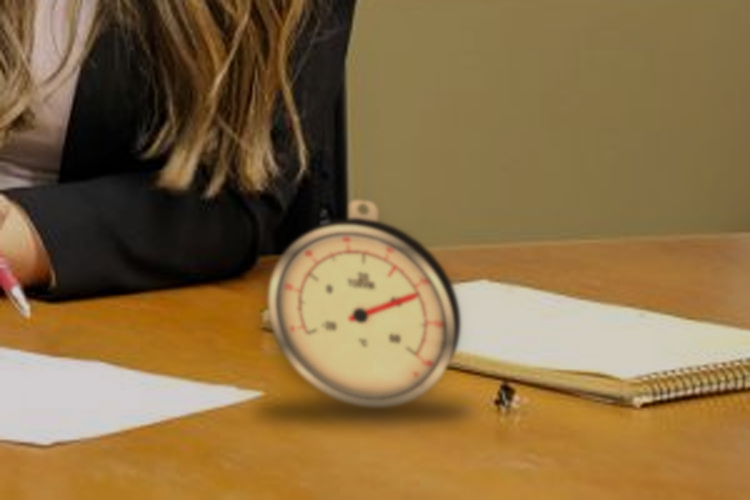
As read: value=40 unit=°C
